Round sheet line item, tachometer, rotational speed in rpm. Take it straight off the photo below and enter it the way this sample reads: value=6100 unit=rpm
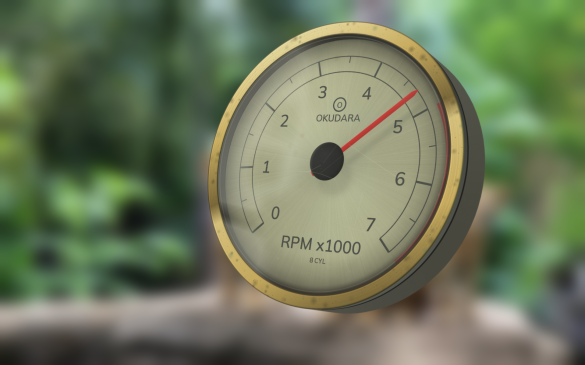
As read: value=4750 unit=rpm
